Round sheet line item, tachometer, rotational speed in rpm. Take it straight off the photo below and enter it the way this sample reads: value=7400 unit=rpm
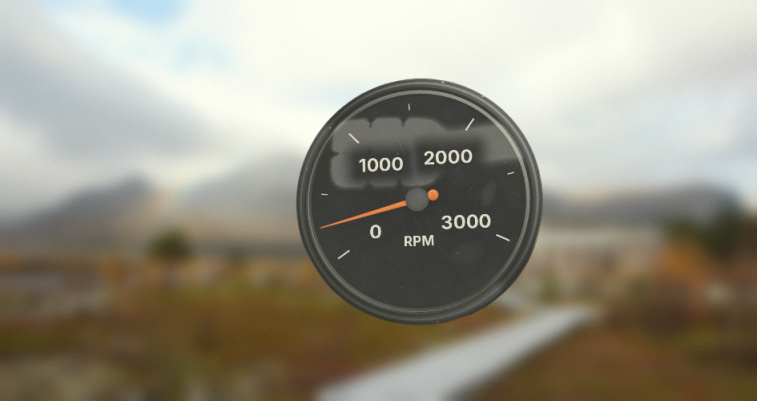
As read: value=250 unit=rpm
